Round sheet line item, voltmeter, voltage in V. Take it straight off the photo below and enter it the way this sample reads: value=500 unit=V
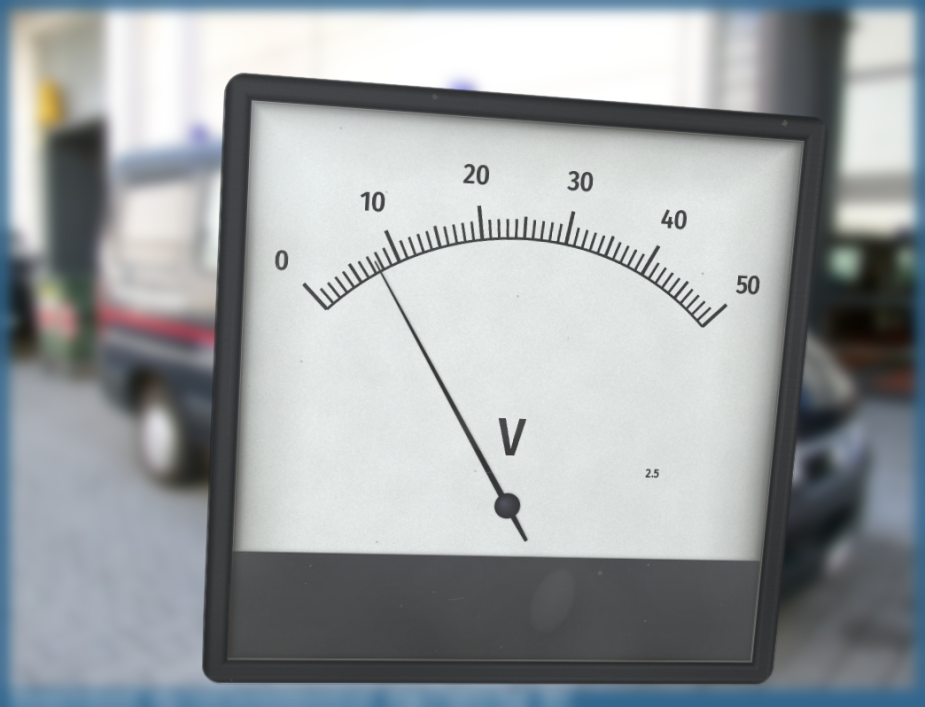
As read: value=7.5 unit=V
